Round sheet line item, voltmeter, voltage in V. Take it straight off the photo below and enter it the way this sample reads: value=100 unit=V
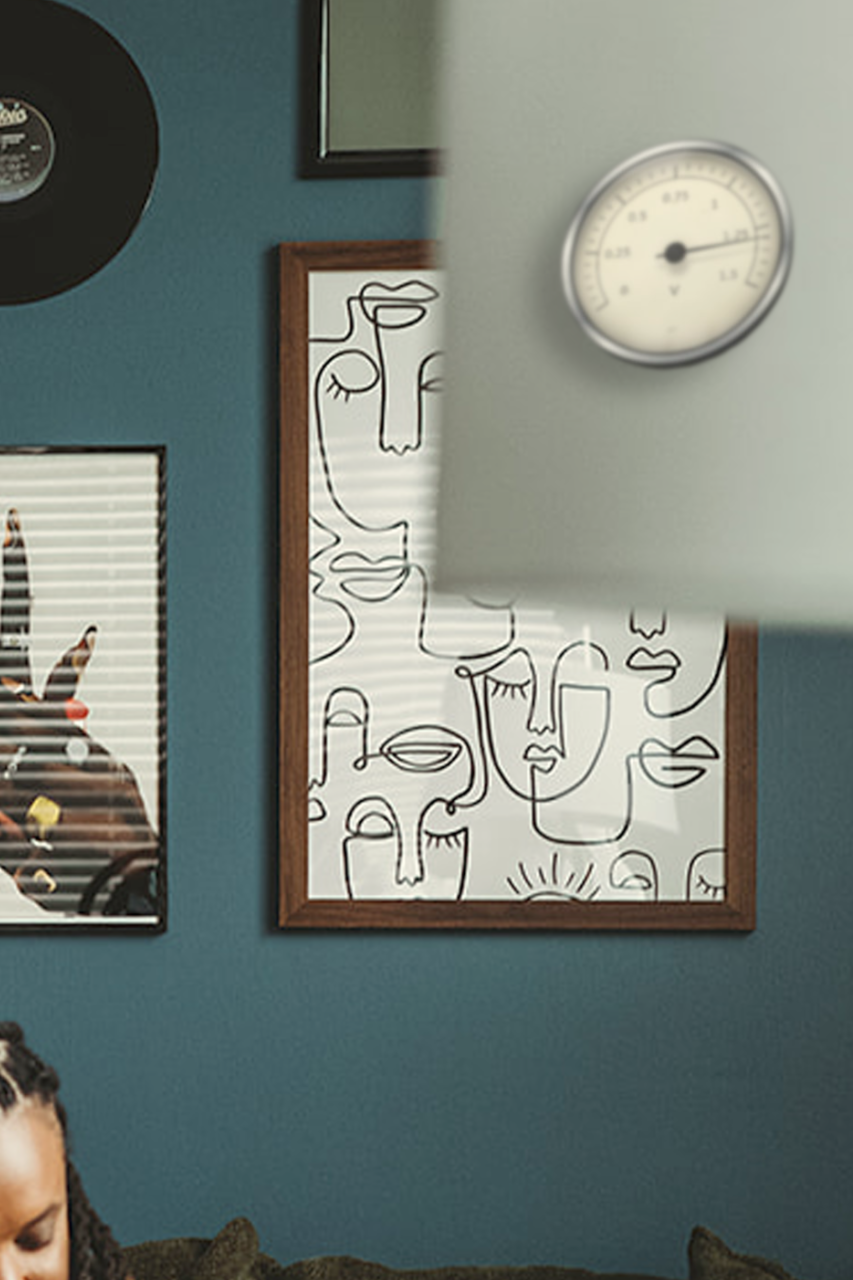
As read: value=1.3 unit=V
